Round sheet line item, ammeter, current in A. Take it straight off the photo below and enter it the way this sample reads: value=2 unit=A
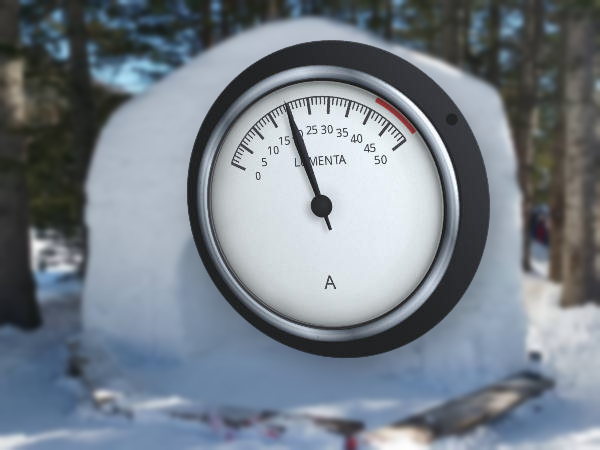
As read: value=20 unit=A
